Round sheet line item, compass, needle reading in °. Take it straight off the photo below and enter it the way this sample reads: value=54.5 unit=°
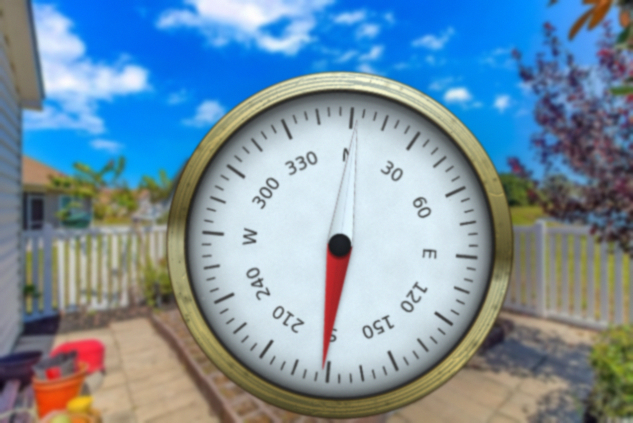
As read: value=182.5 unit=°
